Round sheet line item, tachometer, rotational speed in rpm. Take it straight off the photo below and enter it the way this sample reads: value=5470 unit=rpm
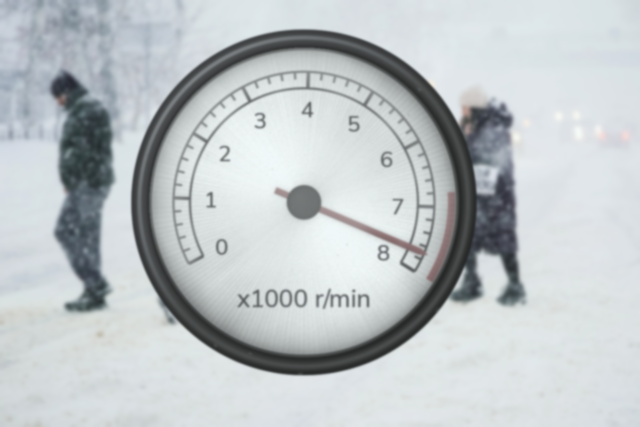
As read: value=7700 unit=rpm
